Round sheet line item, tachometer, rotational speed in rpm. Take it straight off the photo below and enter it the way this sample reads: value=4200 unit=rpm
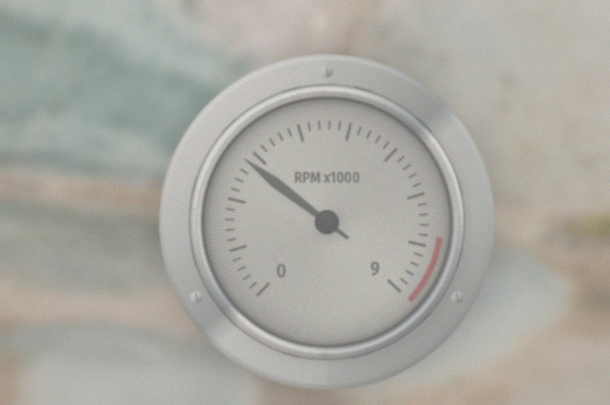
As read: value=2800 unit=rpm
